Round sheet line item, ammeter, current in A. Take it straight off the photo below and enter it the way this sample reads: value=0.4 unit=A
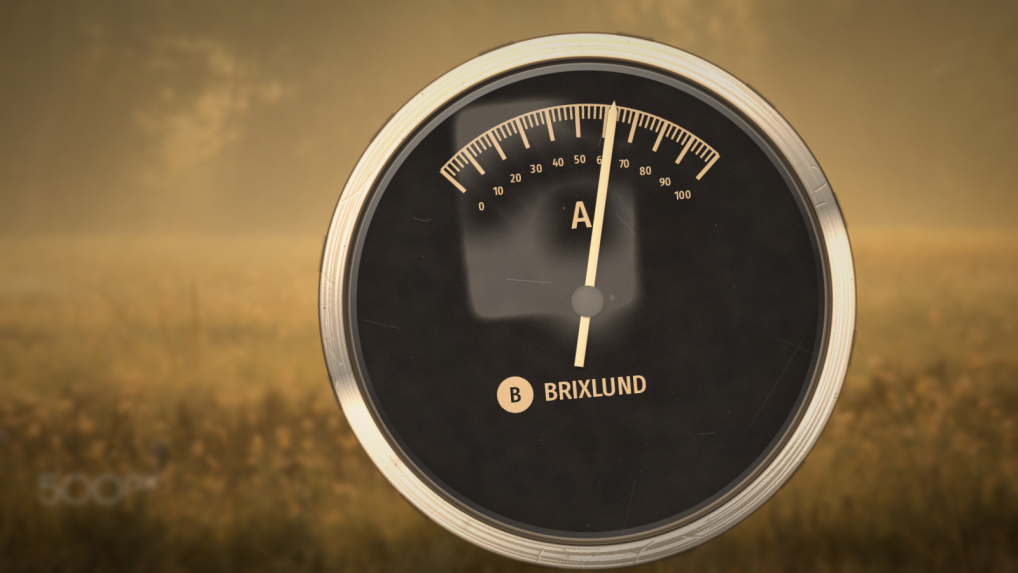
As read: value=62 unit=A
